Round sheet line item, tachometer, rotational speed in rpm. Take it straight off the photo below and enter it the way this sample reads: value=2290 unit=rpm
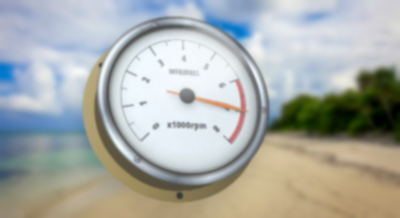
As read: value=7000 unit=rpm
